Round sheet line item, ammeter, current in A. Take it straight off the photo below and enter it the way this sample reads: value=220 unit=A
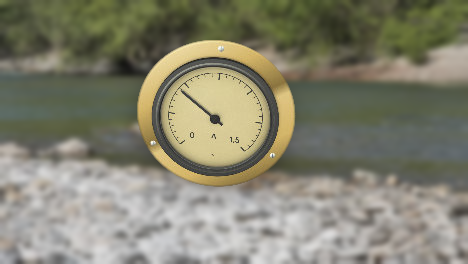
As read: value=0.45 unit=A
